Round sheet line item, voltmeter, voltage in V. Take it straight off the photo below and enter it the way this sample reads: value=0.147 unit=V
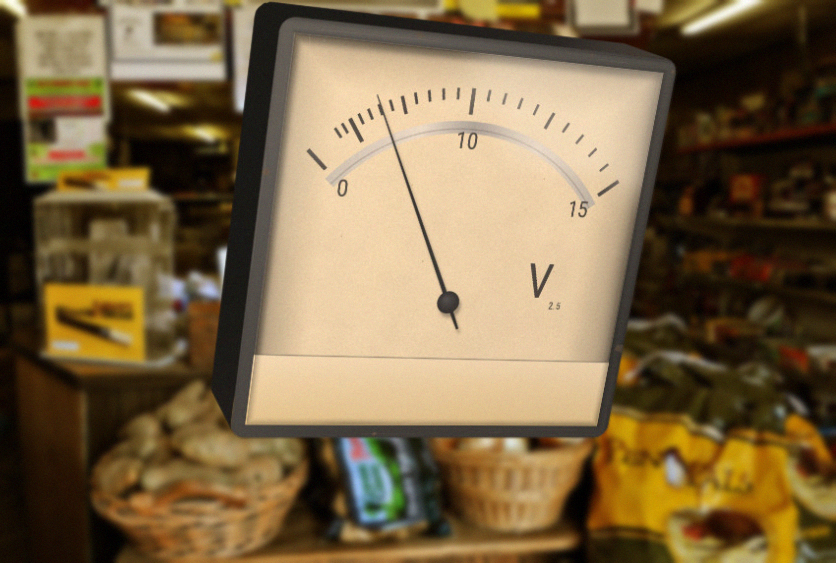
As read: value=6.5 unit=V
